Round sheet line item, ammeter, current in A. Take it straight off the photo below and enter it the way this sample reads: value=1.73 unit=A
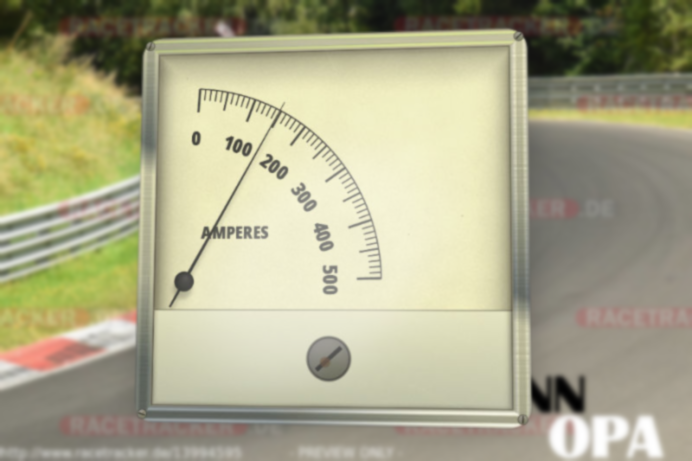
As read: value=150 unit=A
